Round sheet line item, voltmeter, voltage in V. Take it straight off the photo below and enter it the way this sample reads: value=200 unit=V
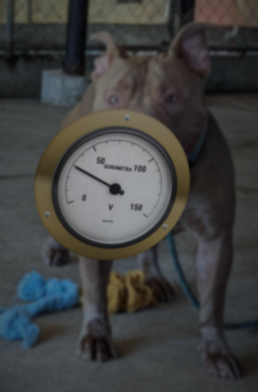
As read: value=30 unit=V
